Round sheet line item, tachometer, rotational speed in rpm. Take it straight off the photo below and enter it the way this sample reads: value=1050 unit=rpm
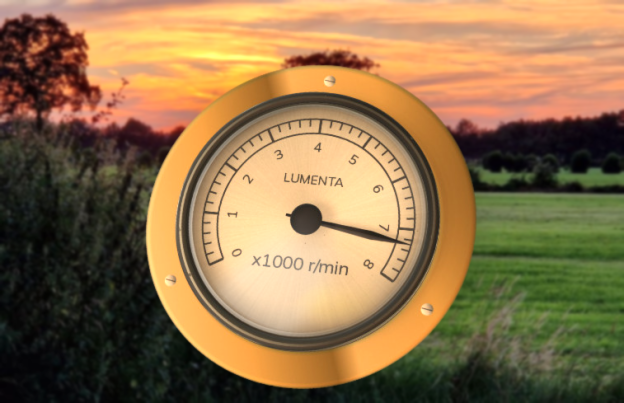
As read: value=7300 unit=rpm
